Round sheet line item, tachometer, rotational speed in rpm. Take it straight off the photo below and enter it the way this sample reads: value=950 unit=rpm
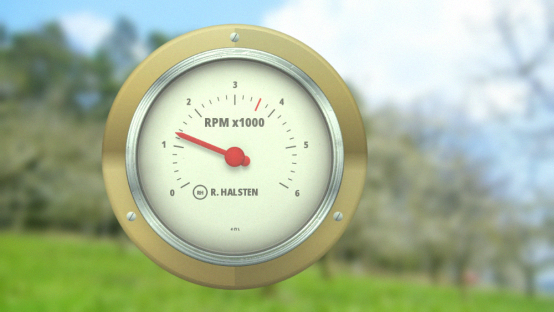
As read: value=1300 unit=rpm
